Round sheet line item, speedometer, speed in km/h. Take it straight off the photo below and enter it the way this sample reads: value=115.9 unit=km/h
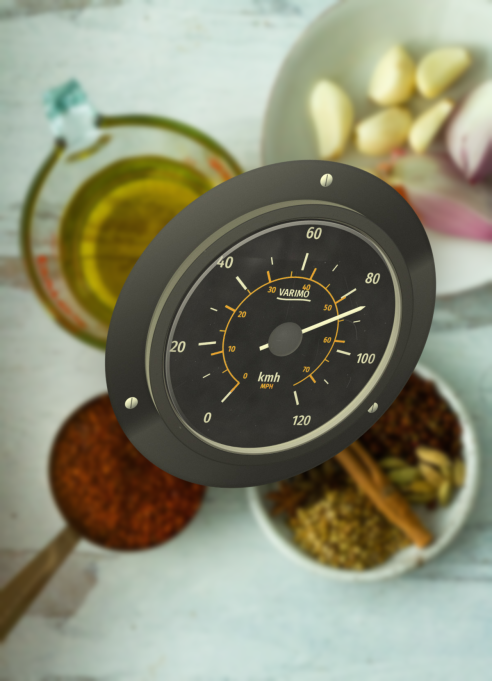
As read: value=85 unit=km/h
